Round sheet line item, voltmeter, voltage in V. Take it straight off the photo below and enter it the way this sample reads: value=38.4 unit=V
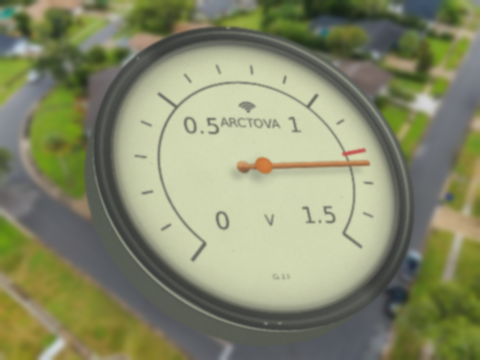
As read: value=1.25 unit=V
